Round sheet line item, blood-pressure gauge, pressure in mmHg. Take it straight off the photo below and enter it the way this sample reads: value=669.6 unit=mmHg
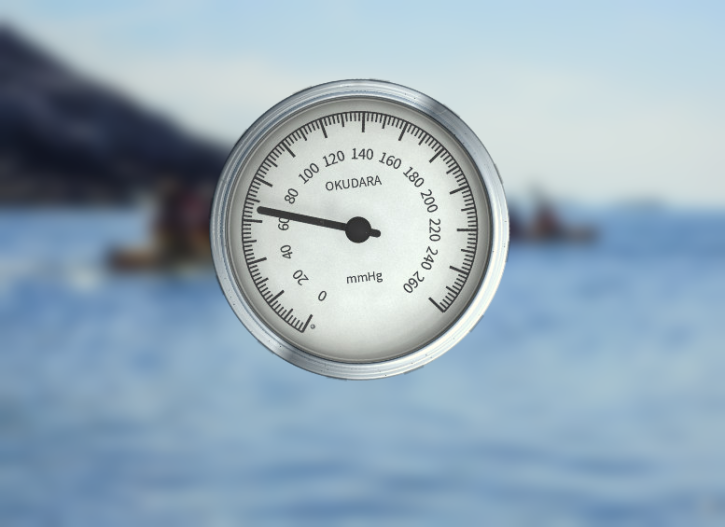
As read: value=66 unit=mmHg
